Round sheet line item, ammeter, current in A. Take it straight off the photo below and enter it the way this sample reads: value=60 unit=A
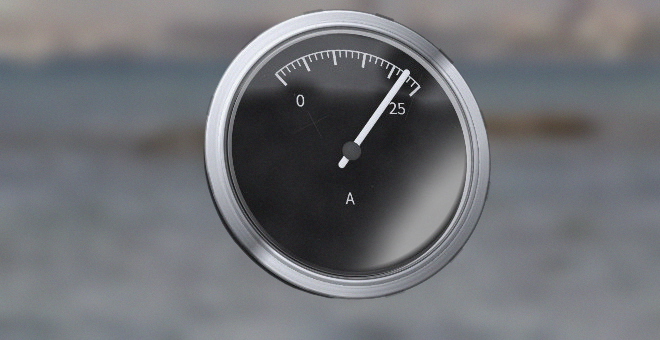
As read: value=22 unit=A
